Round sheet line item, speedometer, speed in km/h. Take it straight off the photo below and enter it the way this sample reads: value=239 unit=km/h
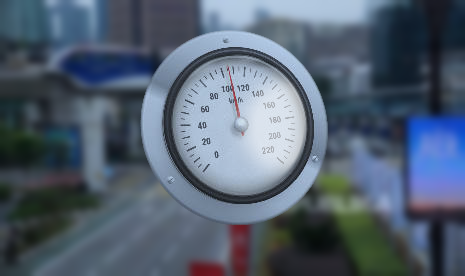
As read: value=105 unit=km/h
